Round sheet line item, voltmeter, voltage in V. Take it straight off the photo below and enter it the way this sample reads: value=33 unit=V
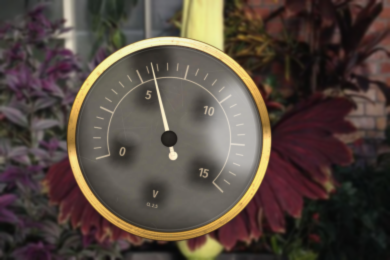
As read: value=5.75 unit=V
